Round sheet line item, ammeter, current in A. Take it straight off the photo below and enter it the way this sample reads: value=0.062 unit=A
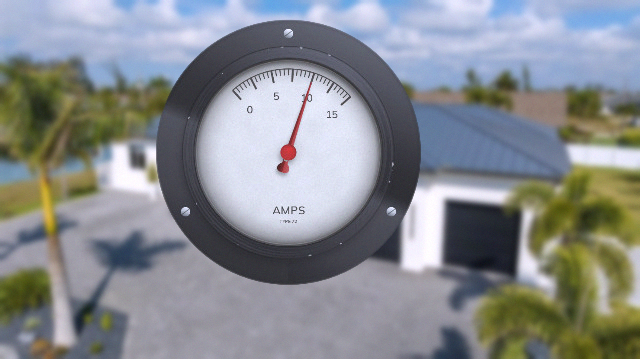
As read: value=10 unit=A
